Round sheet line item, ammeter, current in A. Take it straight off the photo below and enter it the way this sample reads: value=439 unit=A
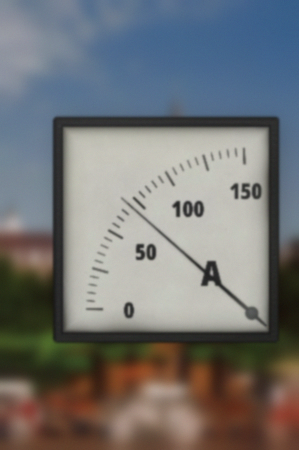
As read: value=70 unit=A
